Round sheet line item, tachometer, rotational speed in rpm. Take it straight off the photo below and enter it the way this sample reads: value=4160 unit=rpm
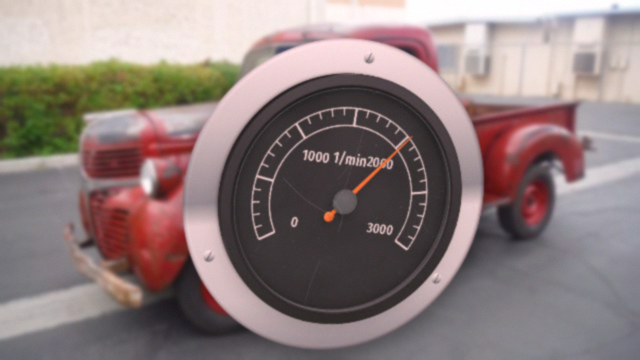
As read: value=2000 unit=rpm
